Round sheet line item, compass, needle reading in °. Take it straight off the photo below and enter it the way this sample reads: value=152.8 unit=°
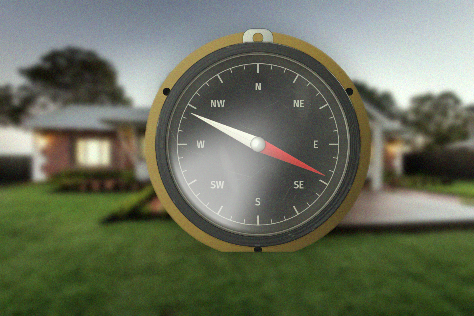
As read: value=115 unit=°
